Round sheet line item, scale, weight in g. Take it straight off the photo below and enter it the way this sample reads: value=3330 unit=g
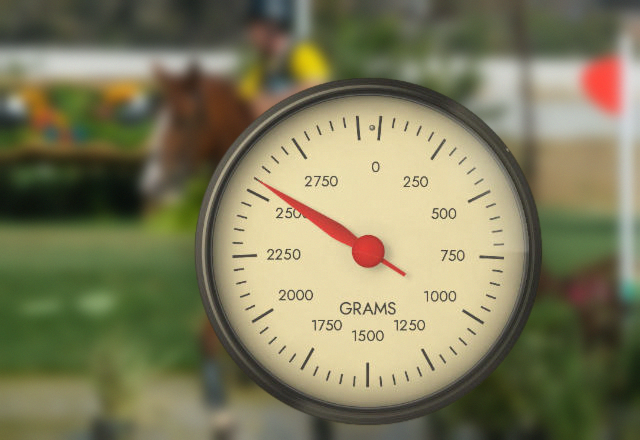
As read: value=2550 unit=g
